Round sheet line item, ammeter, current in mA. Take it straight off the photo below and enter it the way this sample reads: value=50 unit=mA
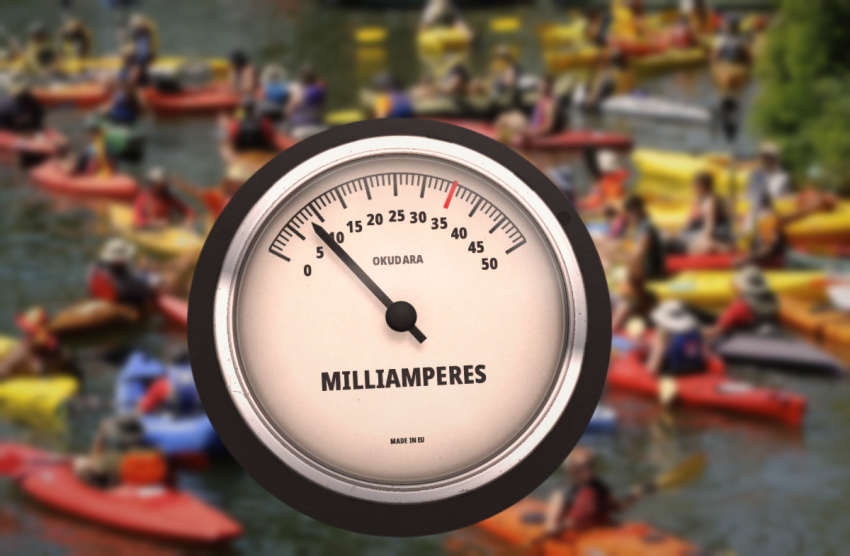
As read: value=8 unit=mA
